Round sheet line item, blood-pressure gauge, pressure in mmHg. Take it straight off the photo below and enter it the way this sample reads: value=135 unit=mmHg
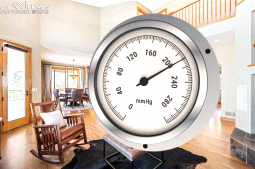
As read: value=210 unit=mmHg
